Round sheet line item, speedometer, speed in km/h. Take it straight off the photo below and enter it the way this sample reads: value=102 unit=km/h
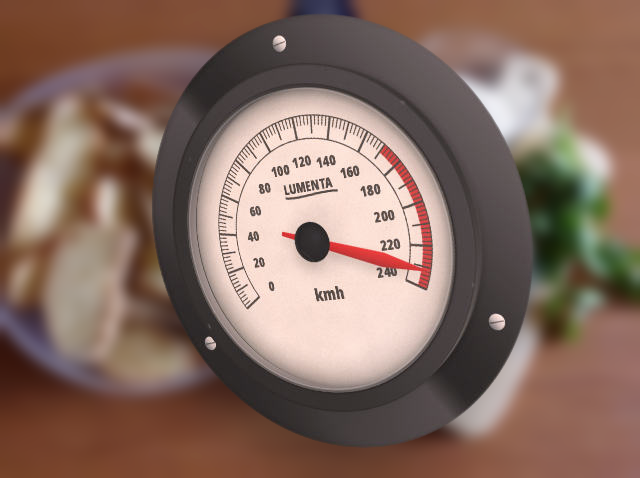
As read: value=230 unit=km/h
